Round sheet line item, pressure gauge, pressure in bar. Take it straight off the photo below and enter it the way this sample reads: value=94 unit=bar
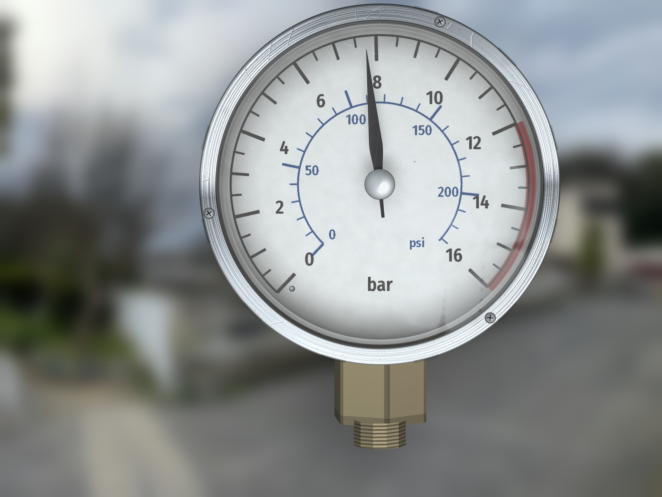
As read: value=7.75 unit=bar
